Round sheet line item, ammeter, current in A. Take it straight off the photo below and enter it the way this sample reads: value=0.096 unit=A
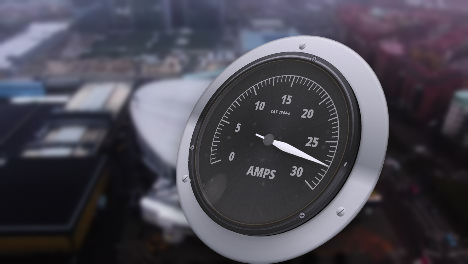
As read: value=27.5 unit=A
